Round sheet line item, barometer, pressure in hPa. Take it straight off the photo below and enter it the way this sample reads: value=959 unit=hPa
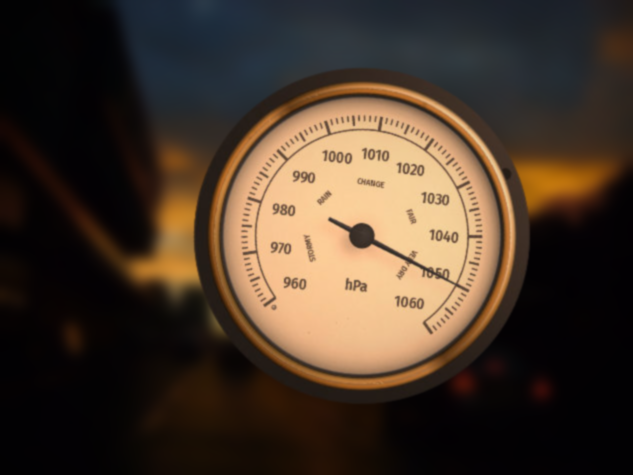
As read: value=1050 unit=hPa
